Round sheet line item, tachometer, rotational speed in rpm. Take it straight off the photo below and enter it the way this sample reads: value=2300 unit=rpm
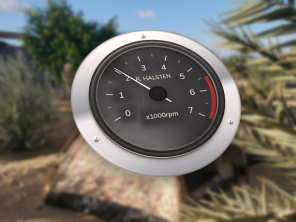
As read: value=2000 unit=rpm
